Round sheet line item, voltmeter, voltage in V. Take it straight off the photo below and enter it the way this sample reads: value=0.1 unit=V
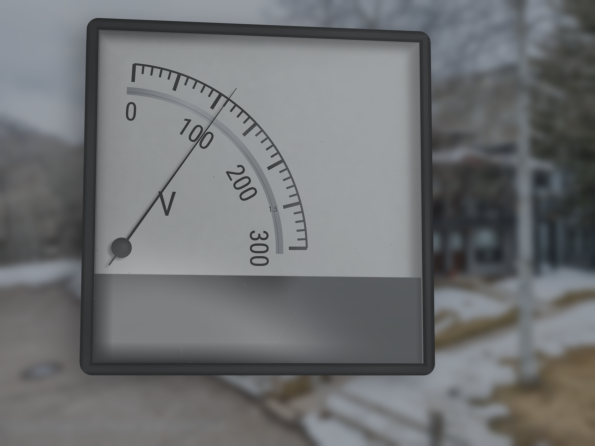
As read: value=110 unit=V
